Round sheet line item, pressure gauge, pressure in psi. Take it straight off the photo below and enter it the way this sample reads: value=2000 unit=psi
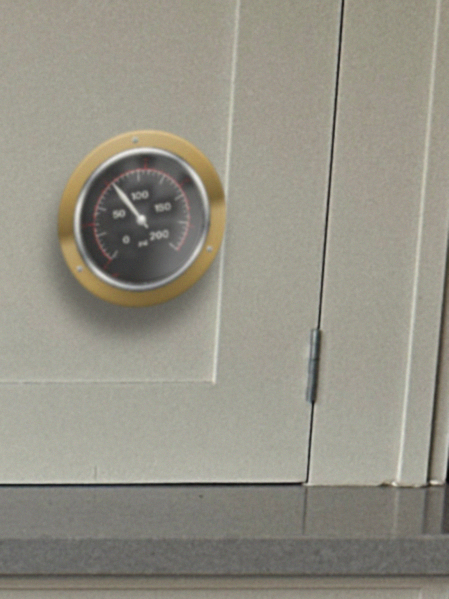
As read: value=75 unit=psi
